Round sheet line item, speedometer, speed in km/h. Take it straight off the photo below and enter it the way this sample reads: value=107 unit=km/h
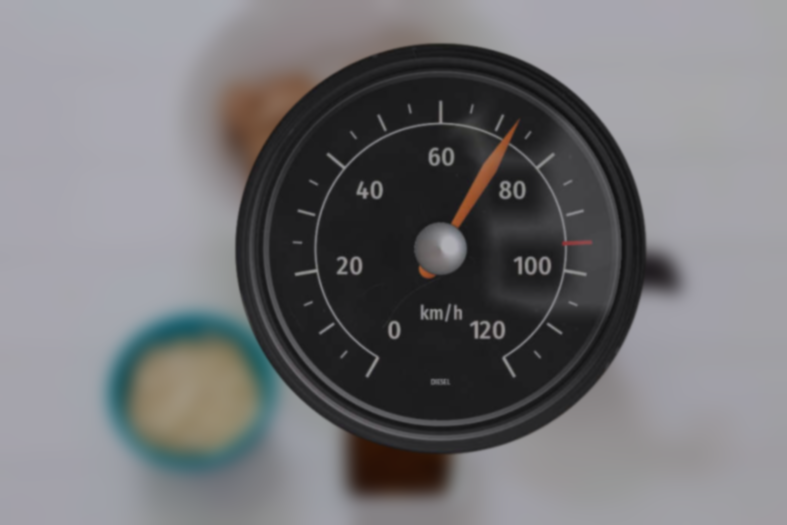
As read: value=72.5 unit=km/h
